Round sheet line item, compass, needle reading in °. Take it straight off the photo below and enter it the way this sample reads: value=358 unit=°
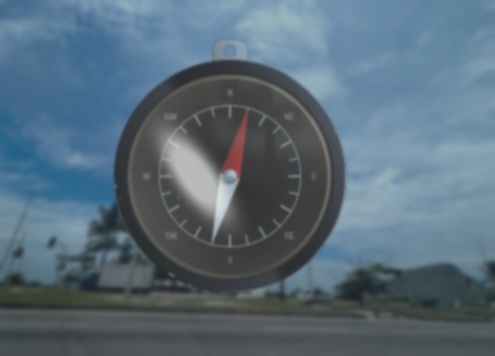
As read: value=15 unit=°
